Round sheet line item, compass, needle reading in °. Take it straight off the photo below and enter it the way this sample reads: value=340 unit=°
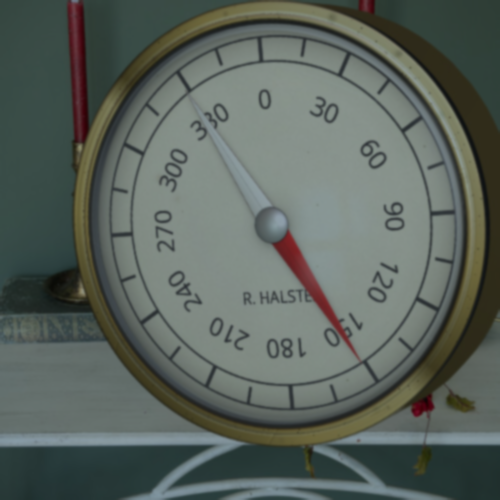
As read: value=150 unit=°
